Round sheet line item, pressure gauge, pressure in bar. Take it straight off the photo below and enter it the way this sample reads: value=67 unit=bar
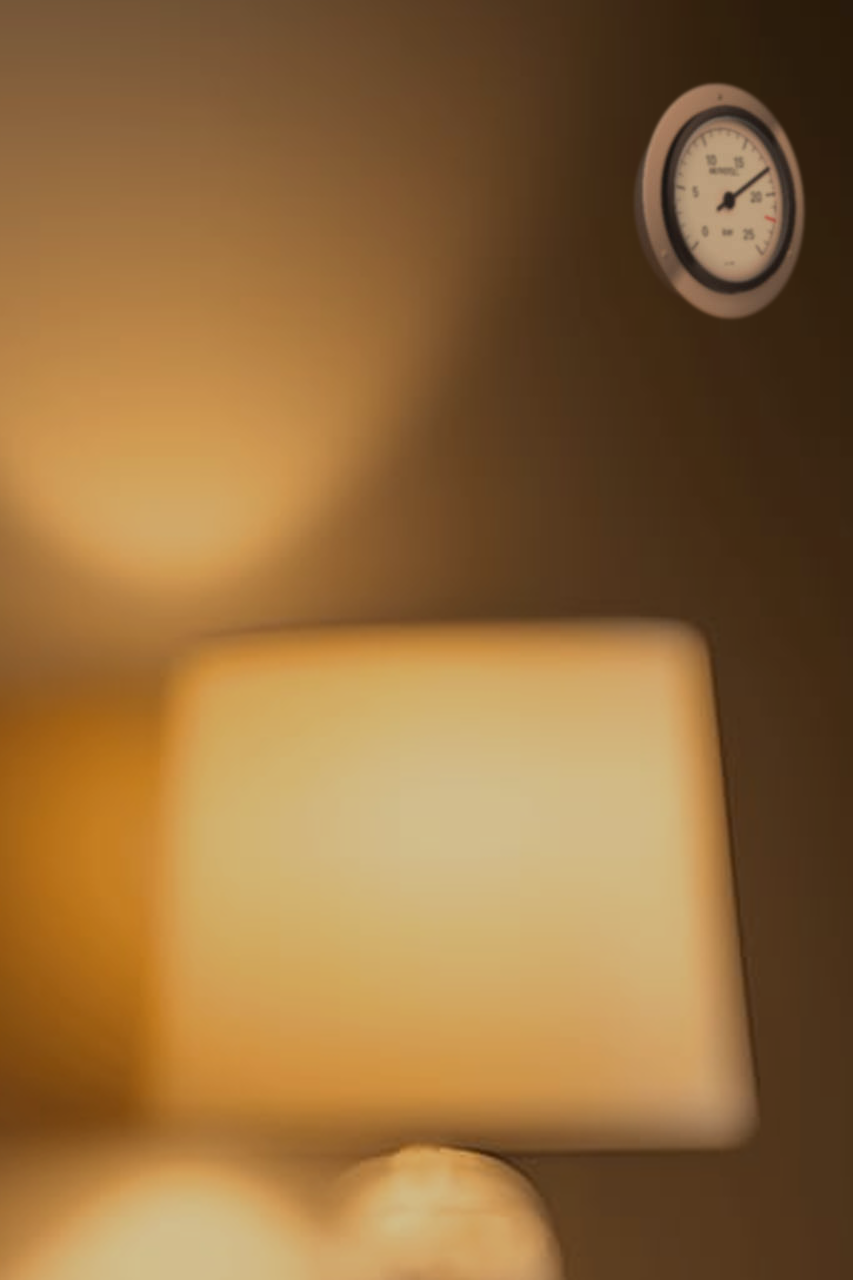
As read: value=18 unit=bar
